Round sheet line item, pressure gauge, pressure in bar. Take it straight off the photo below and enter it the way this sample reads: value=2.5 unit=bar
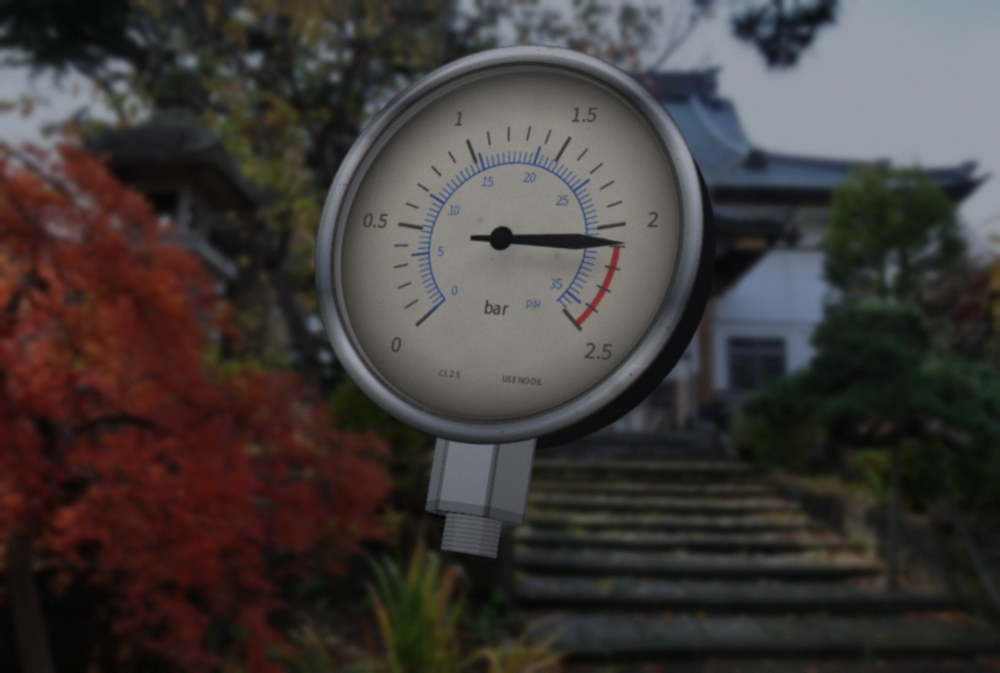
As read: value=2.1 unit=bar
